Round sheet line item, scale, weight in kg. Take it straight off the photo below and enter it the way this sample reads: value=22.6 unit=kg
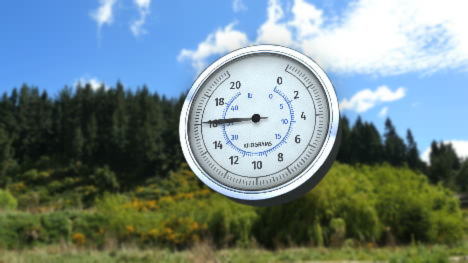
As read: value=16 unit=kg
